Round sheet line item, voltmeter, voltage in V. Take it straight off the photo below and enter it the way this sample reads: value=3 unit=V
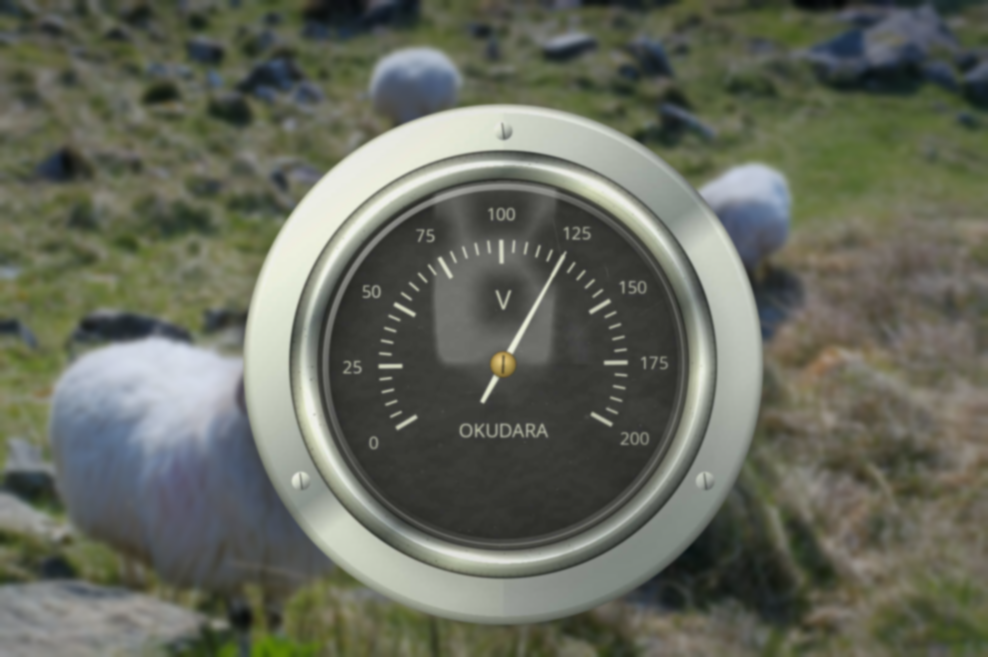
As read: value=125 unit=V
